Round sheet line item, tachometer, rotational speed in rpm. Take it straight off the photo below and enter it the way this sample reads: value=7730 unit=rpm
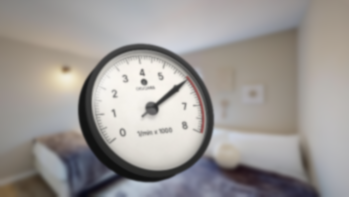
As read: value=6000 unit=rpm
